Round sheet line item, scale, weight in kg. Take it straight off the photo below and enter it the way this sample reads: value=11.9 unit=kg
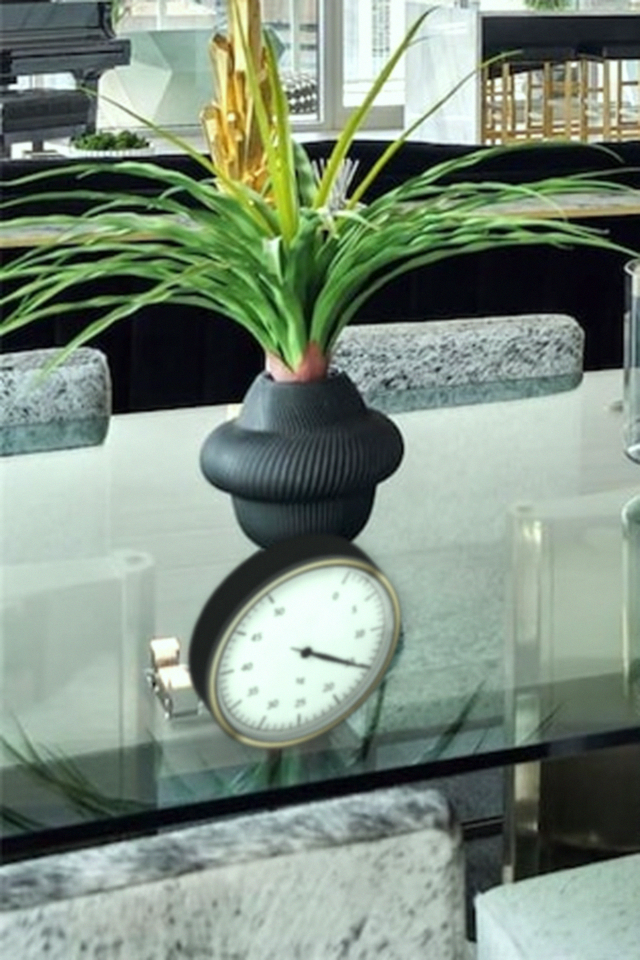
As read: value=15 unit=kg
